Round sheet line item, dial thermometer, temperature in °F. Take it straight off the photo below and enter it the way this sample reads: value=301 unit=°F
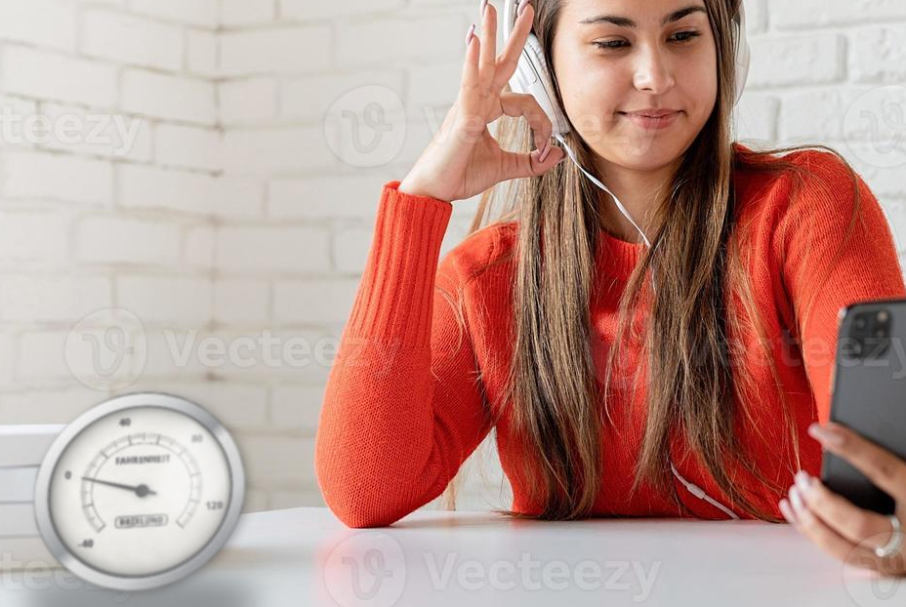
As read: value=0 unit=°F
